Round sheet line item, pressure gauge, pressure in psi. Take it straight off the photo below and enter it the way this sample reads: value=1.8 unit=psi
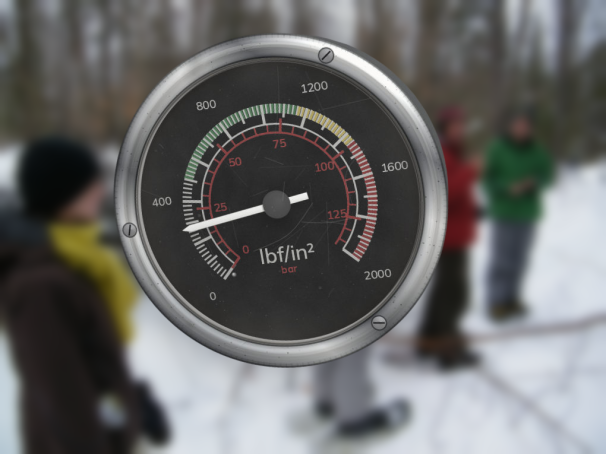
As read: value=280 unit=psi
